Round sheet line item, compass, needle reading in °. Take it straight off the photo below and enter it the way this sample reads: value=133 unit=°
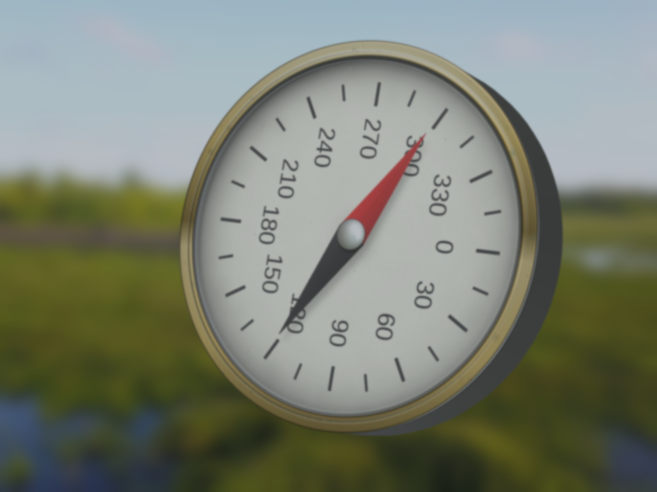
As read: value=300 unit=°
